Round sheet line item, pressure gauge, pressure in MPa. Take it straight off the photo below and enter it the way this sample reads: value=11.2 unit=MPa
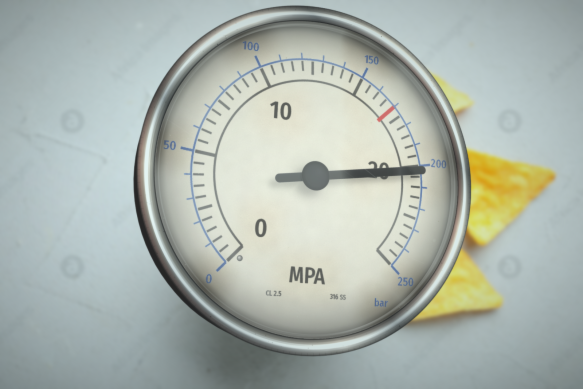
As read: value=20.25 unit=MPa
